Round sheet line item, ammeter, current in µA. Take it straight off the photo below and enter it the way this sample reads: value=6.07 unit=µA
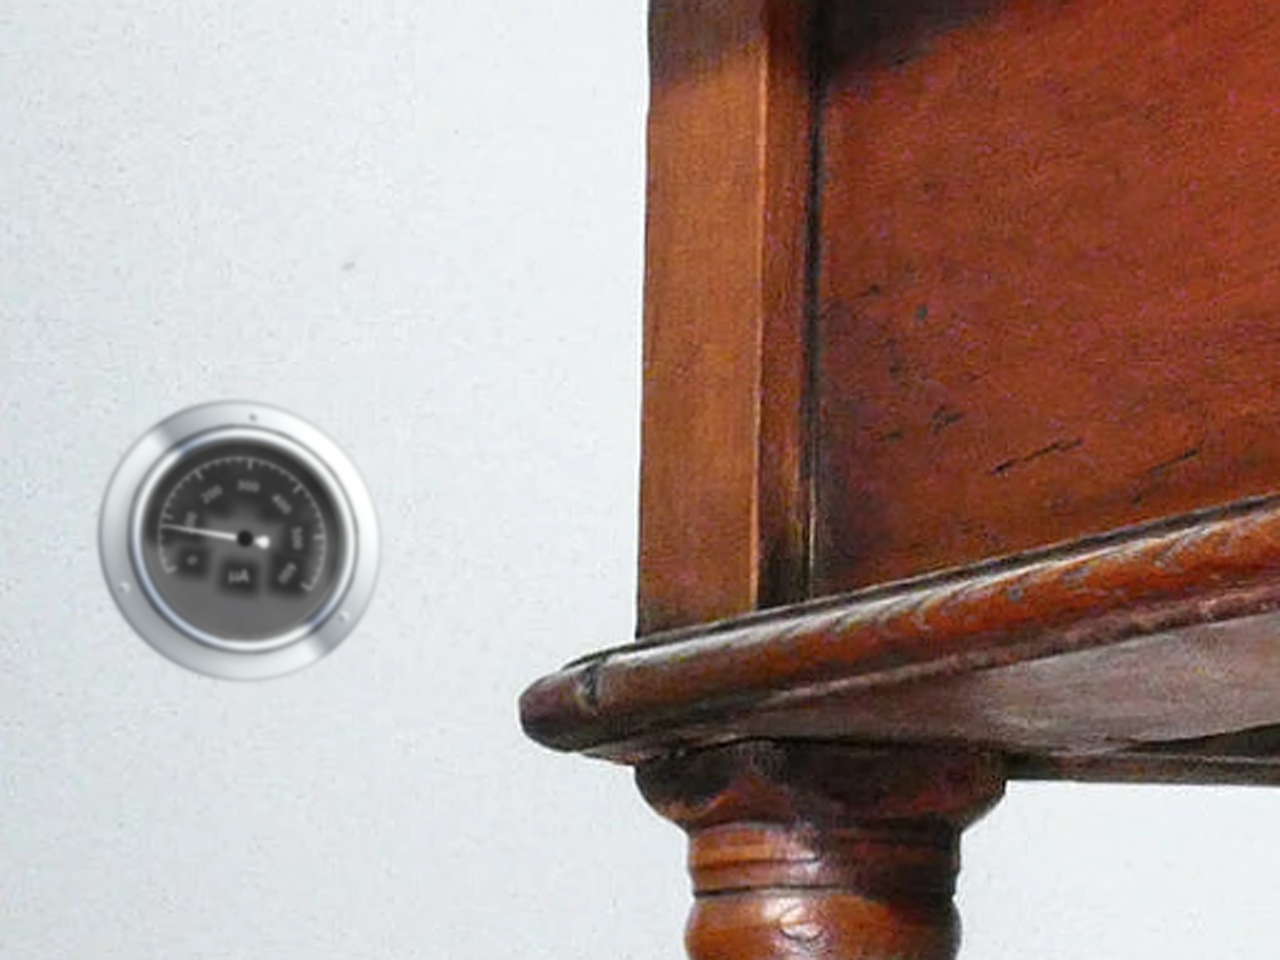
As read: value=80 unit=µA
